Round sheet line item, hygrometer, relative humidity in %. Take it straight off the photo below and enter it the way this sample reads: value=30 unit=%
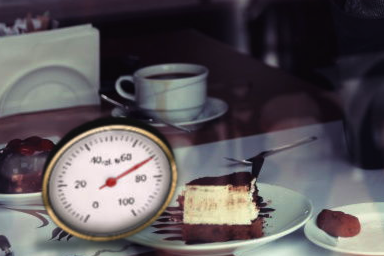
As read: value=70 unit=%
